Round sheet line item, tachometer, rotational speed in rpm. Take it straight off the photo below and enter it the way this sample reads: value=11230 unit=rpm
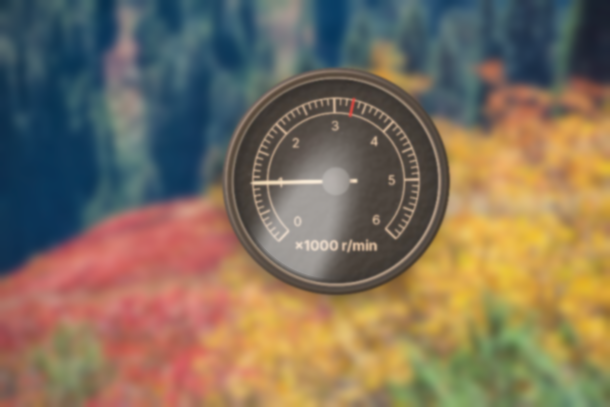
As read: value=1000 unit=rpm
